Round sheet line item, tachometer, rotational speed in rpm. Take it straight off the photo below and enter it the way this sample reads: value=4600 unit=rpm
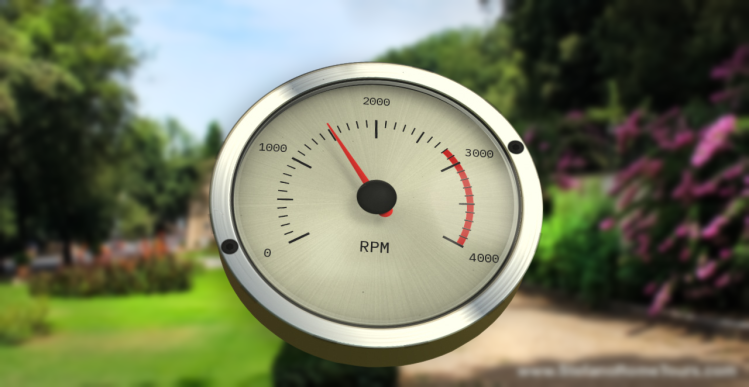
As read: value=1500 unit=rpm
